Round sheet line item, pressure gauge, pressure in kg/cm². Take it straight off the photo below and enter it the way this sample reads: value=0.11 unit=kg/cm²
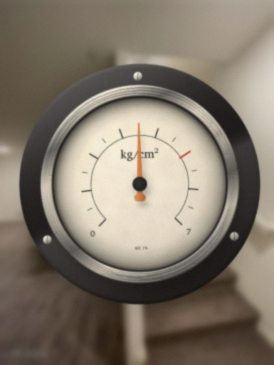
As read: value=3.5 unit=kg/cm²
